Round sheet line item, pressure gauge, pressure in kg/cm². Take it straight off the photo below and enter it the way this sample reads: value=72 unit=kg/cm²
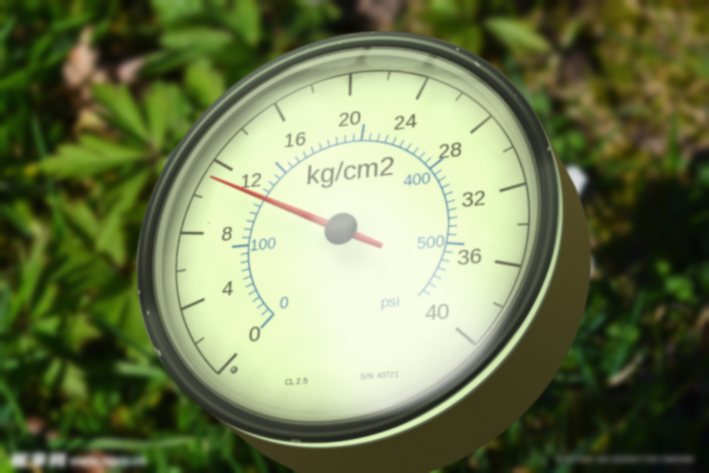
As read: value=11 unit=kg/cm²
